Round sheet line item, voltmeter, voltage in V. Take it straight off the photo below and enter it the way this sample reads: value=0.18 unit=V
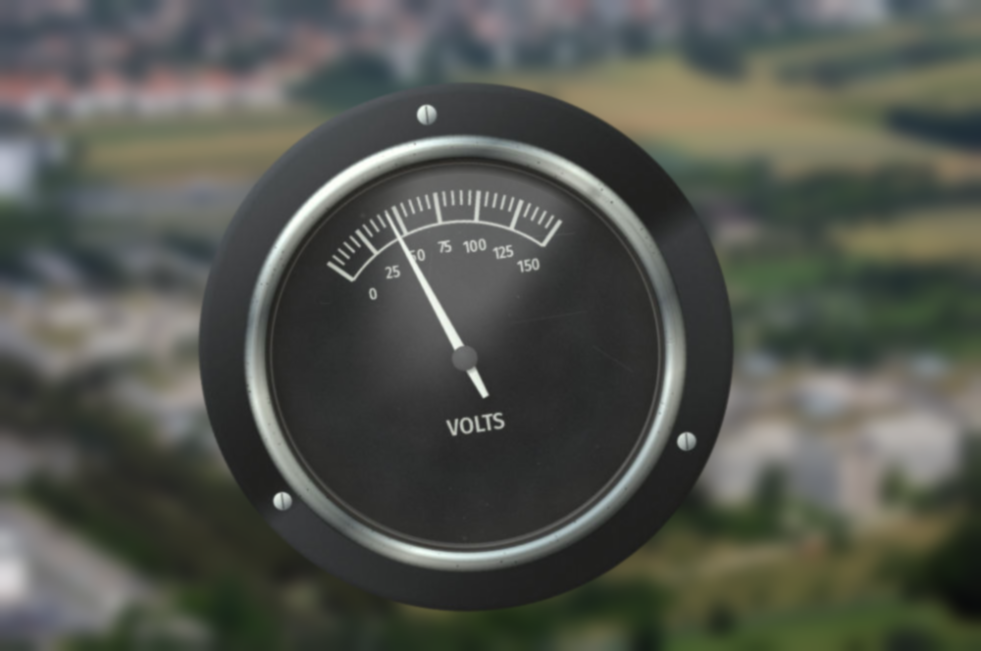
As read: value=45 unit=V
